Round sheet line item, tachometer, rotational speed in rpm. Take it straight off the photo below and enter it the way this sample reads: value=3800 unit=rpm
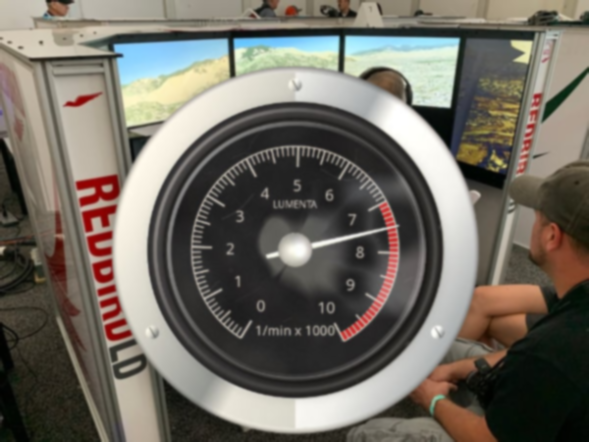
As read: value=7500 unit=rpm
